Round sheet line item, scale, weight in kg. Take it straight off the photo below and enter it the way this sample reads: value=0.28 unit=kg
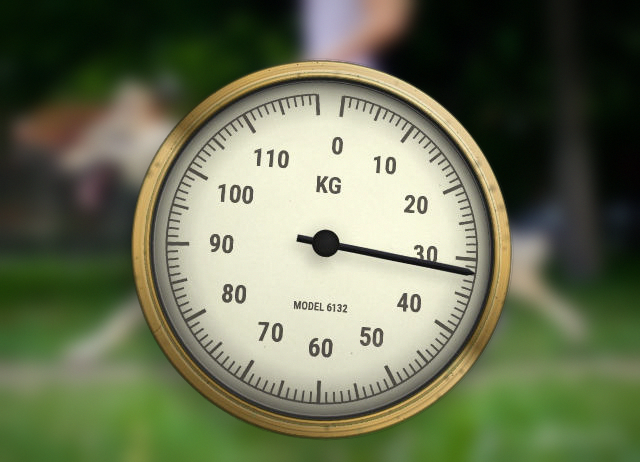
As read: value=32 unit=kg
